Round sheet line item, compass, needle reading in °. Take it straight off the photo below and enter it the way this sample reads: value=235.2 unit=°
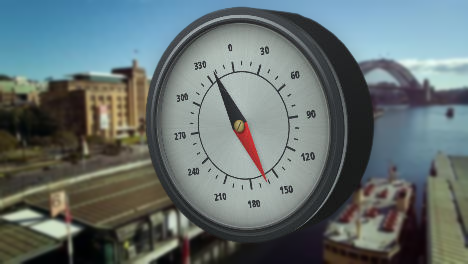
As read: value=160 unit=°
